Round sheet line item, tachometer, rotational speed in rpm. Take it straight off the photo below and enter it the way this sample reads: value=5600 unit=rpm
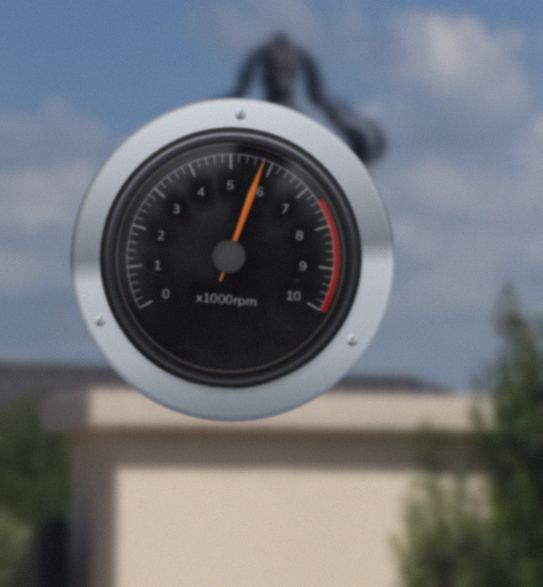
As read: value=5800 unit=rpm
